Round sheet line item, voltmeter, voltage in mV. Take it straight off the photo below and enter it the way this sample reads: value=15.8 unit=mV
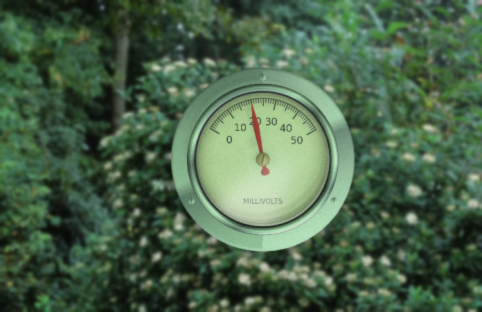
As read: value=20 unit=mV
